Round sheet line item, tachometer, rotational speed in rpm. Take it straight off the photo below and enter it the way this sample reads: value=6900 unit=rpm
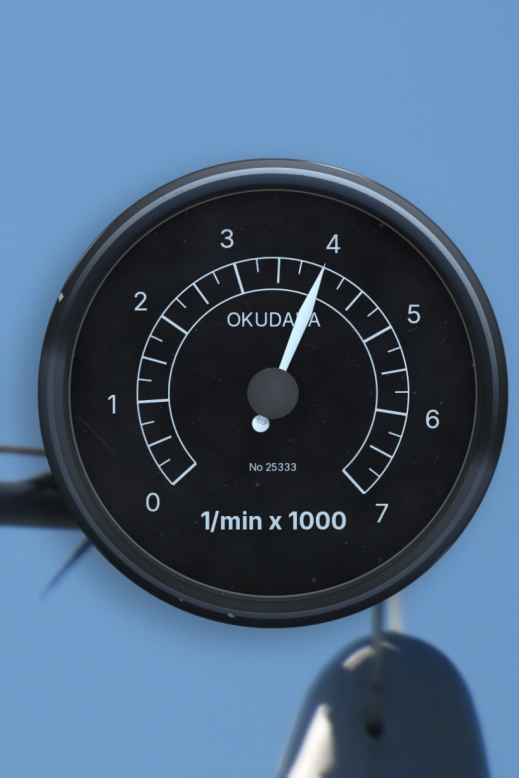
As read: value=4000 unit=rpm
